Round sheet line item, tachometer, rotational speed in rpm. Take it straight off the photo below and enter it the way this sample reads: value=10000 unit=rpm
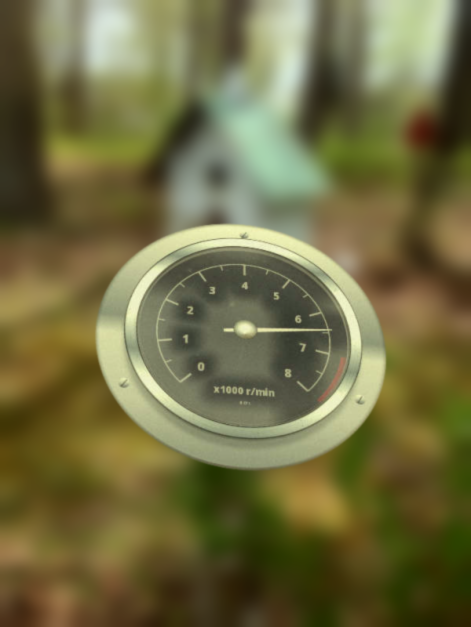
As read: value=6500 unit=rpm
